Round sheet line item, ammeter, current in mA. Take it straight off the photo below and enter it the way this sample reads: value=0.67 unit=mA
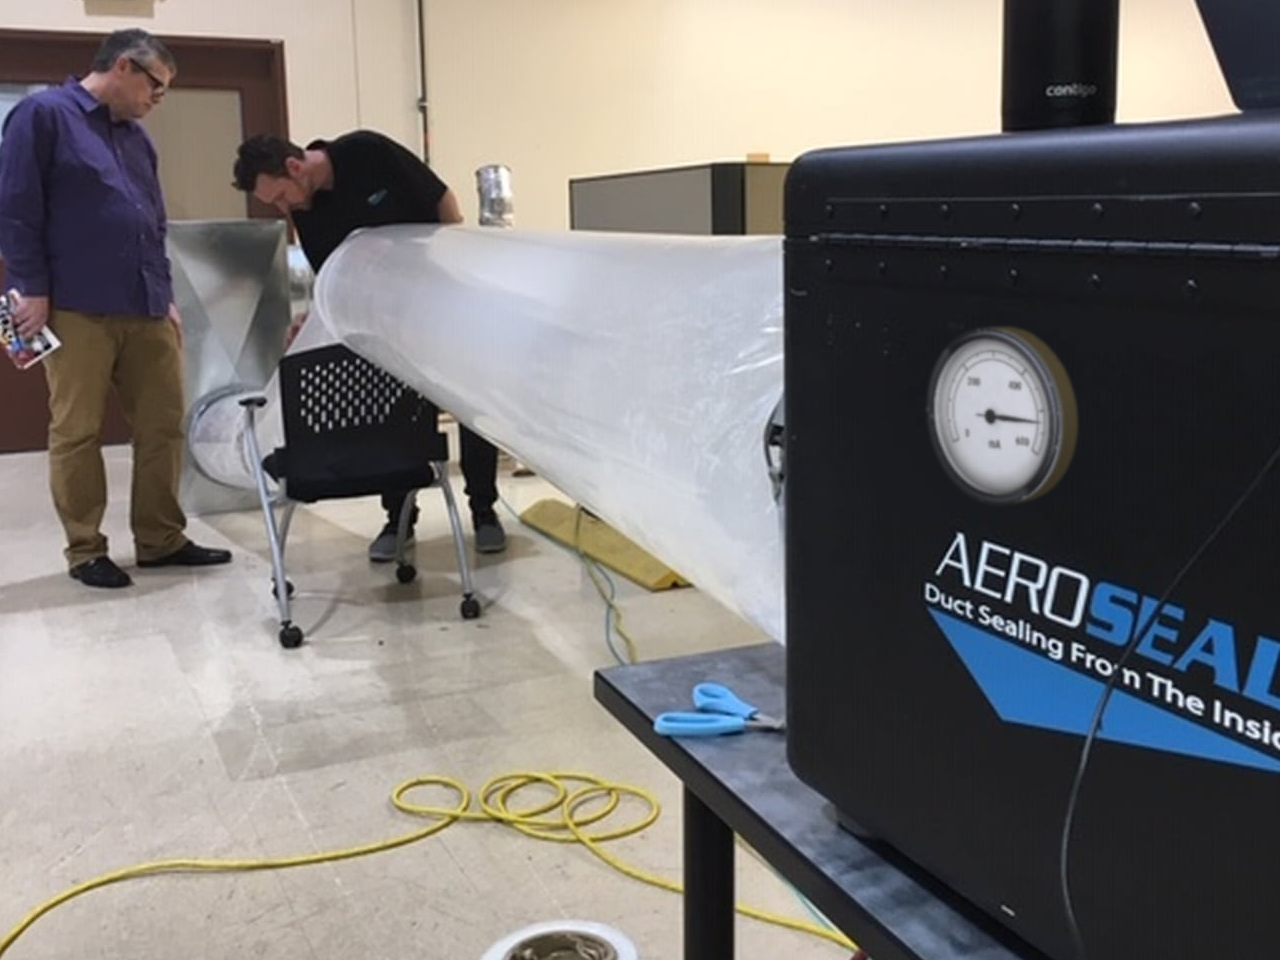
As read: value=525 unit=mA
